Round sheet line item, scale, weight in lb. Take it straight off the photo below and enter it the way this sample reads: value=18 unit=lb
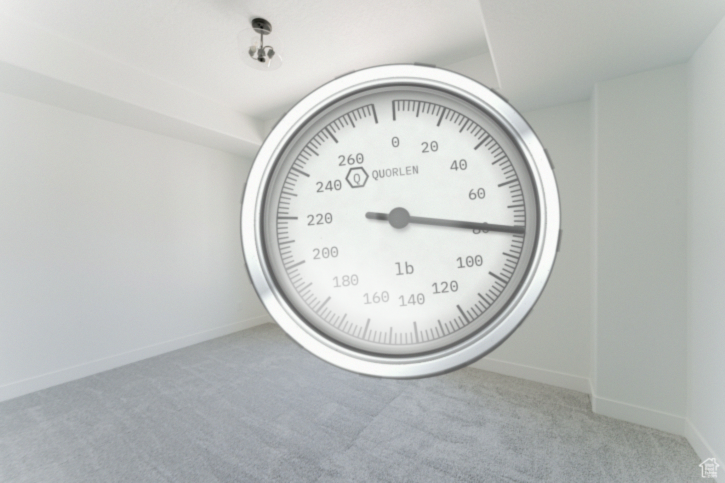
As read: value=80 unit=lb
